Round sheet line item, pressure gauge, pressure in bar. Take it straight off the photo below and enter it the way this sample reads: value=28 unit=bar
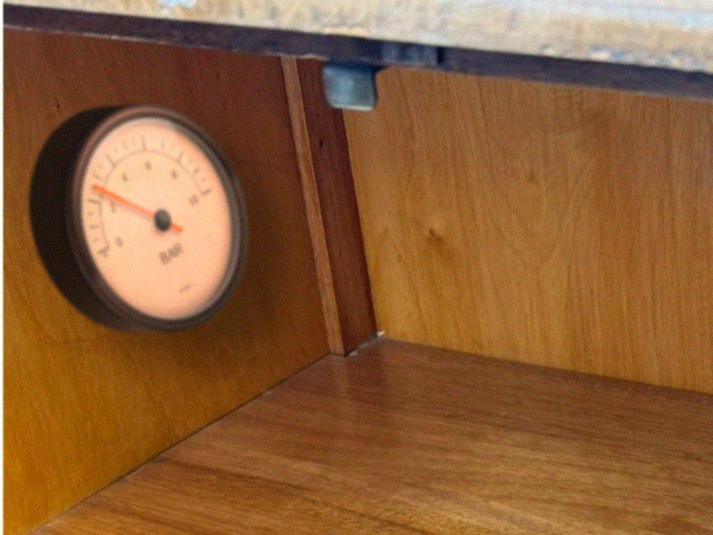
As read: value=2.5 unit=bar
